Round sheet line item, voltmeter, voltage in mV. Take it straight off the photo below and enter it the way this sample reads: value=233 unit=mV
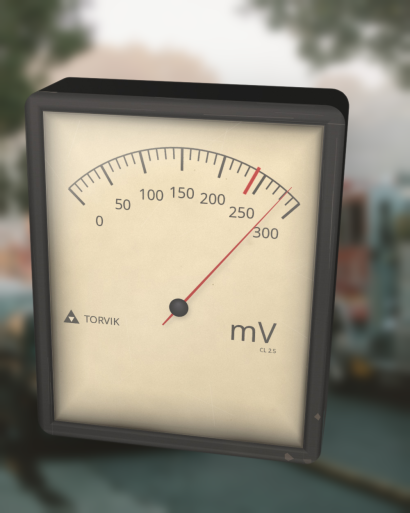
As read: value=280 unit=mV
